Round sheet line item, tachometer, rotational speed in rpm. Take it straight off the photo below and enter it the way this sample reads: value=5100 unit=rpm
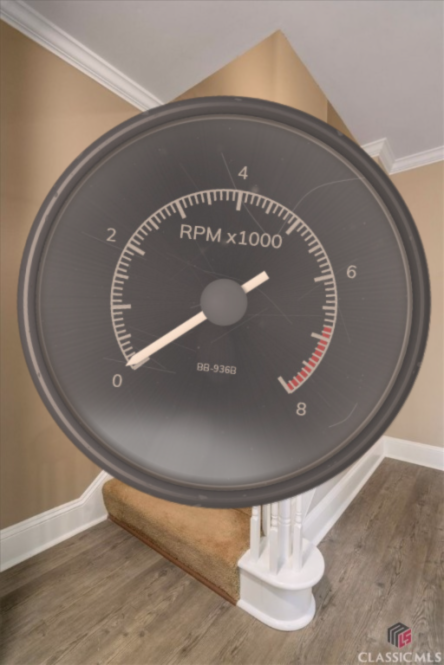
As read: value=100 unit=rpm
